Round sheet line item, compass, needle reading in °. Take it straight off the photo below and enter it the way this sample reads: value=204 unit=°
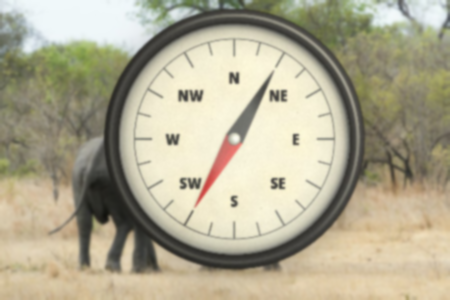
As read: value=210 unit=°
